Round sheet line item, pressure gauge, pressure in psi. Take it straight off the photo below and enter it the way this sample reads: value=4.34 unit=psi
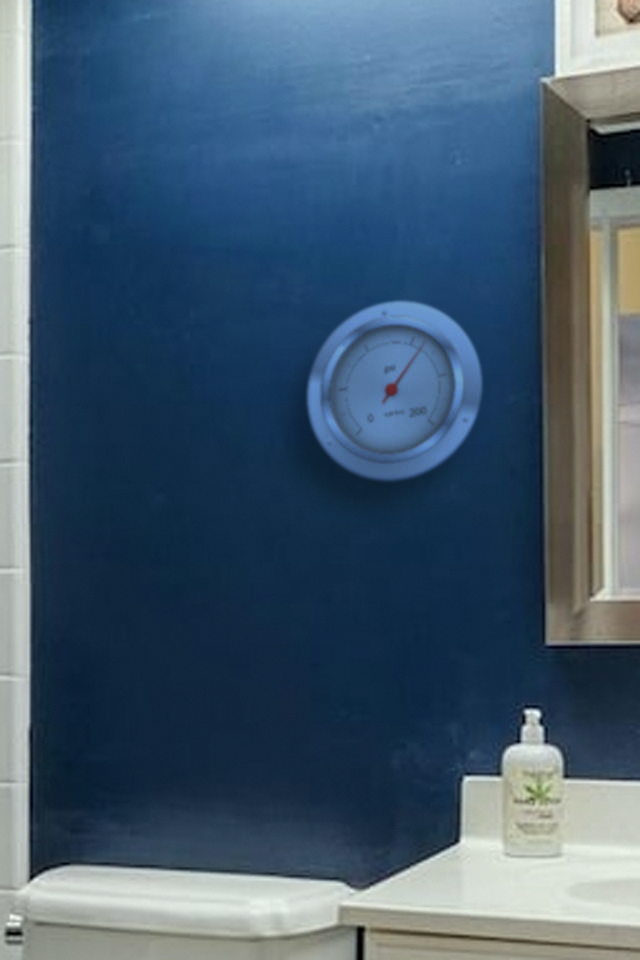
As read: value=130 unit=psi
